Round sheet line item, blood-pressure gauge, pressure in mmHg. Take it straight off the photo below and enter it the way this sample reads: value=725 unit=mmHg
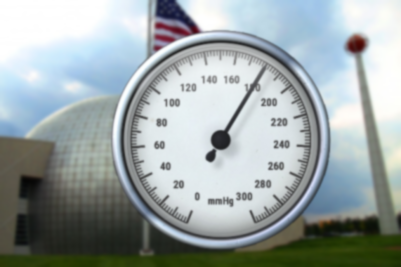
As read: value=180 unit=mmHg
